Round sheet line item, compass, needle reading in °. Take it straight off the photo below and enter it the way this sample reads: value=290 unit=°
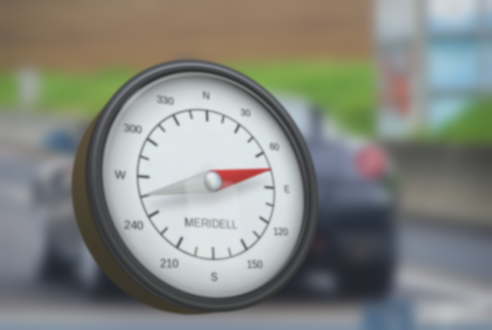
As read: value=75 unit=°
